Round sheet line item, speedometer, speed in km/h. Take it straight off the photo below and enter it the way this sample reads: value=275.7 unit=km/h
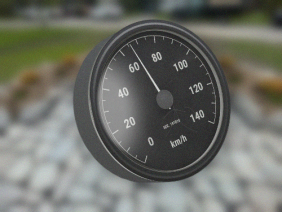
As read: value=65 unit=km/h
